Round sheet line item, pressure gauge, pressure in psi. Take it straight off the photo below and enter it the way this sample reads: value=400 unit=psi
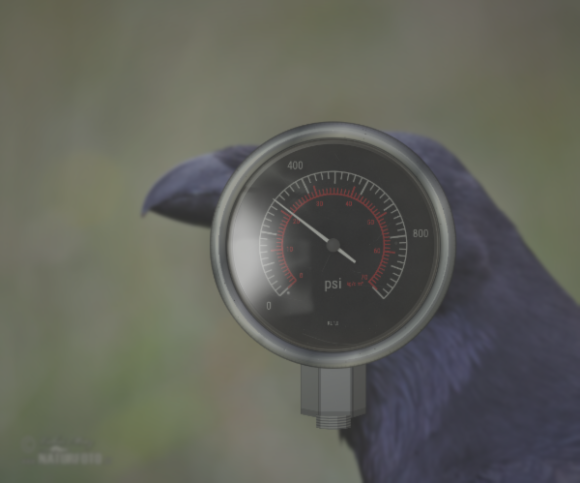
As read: value=300 unit=psi
